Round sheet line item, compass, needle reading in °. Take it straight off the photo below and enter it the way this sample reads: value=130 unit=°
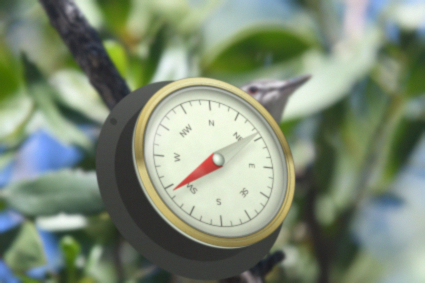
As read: value=235 unit=°
